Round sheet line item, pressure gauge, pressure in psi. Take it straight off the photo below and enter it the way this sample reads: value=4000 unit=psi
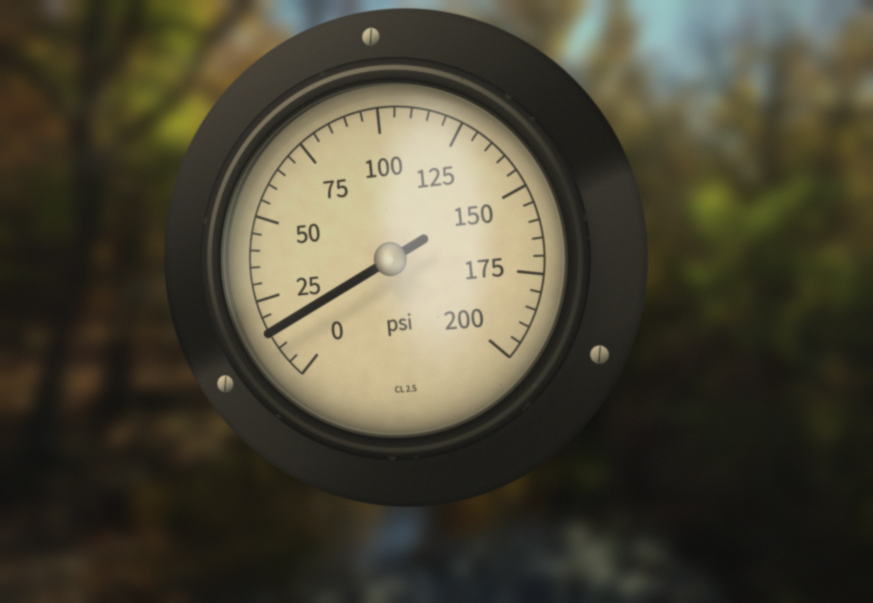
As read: value=15 unit=psi
